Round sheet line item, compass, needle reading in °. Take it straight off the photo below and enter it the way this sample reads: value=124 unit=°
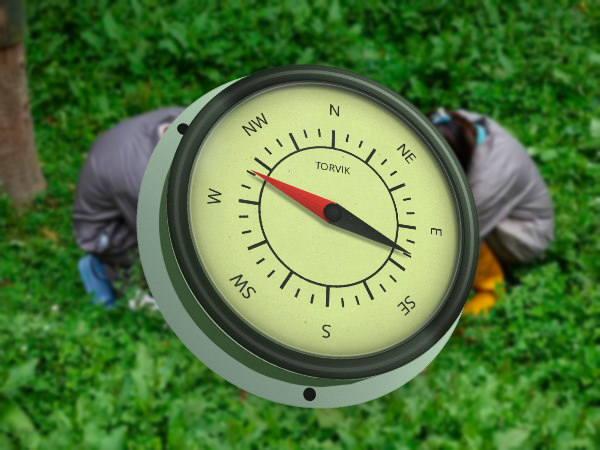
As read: value=290 unit=°
